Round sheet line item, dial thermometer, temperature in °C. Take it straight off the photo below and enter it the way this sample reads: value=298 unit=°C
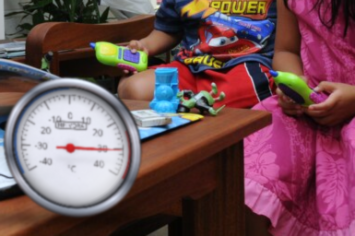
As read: value=30 unit=°C
